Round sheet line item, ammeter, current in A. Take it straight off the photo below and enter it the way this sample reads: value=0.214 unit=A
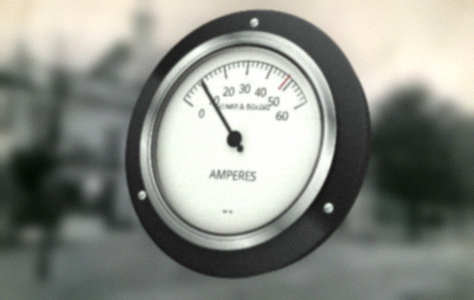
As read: value=10 unit=A
